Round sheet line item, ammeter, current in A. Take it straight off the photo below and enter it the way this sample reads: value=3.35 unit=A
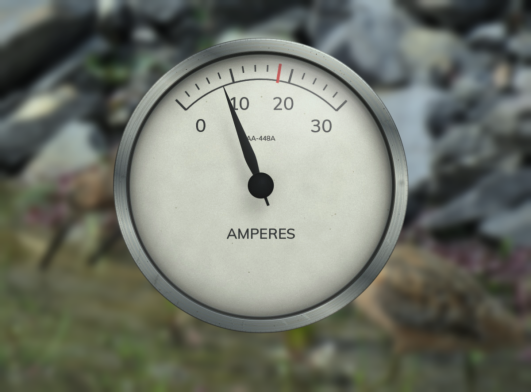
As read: value=8 unit=A
